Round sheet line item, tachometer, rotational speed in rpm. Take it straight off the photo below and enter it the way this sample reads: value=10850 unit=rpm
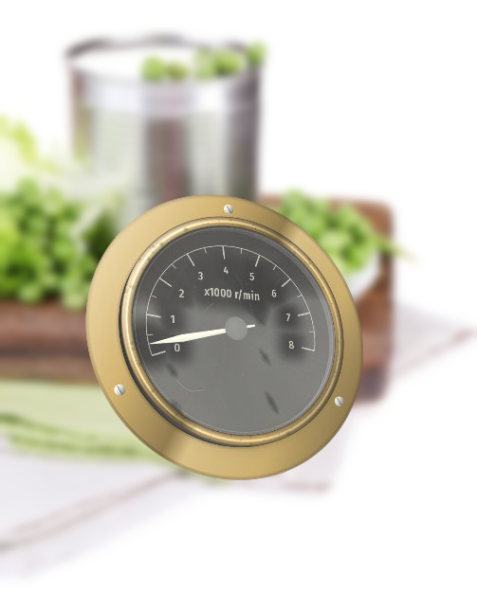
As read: value=250 unit=rpm
